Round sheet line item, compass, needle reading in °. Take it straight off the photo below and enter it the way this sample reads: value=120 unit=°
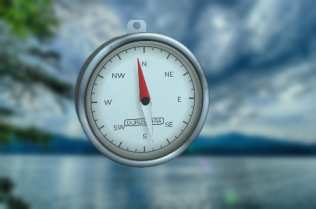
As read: value=350 unit=°
